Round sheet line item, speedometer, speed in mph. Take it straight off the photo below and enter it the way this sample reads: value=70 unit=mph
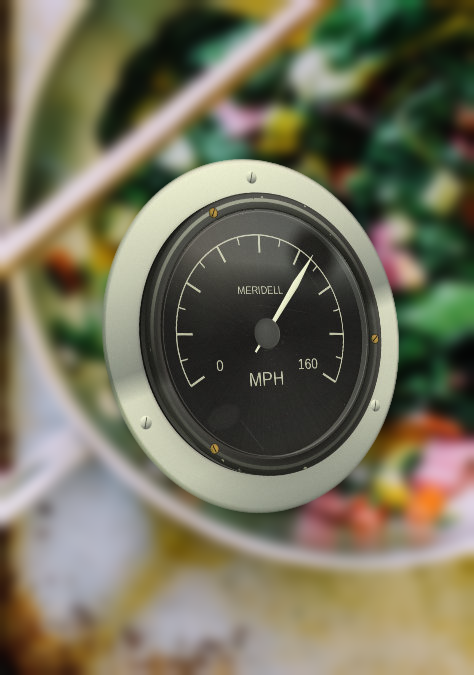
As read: value=105 unit=mph
